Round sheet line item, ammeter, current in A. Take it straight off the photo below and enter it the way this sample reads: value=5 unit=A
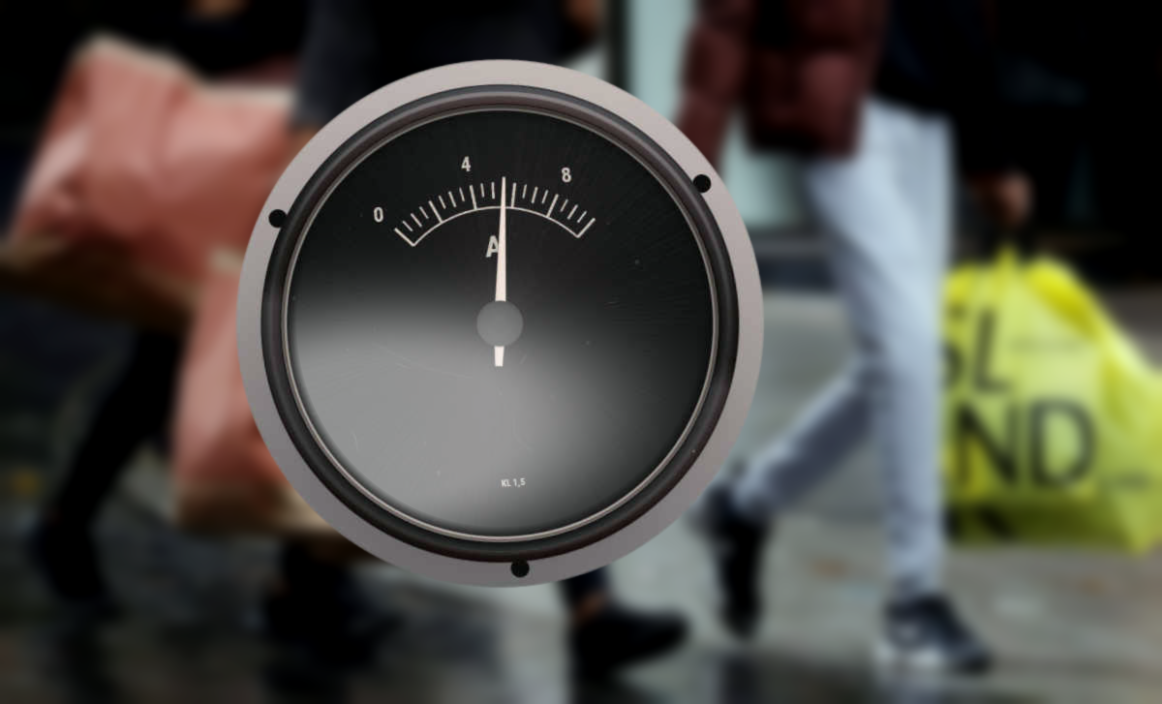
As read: value=5.5 unit=A
